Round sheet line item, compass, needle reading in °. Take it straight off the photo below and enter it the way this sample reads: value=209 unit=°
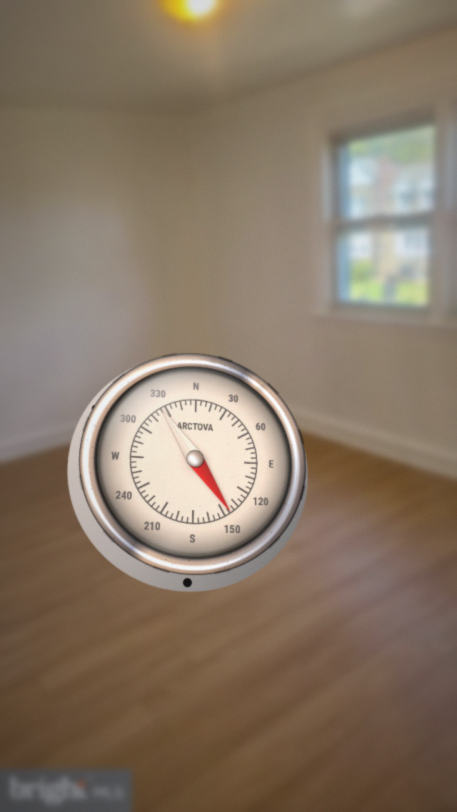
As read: value=145 unit=°
